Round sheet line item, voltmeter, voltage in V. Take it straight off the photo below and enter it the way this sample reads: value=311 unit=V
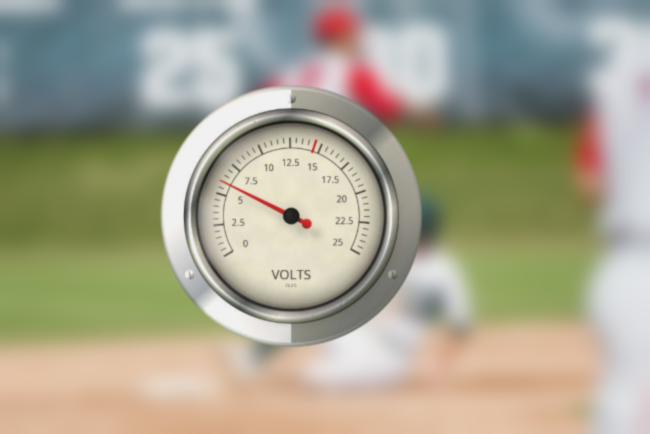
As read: value=6 unit=V
